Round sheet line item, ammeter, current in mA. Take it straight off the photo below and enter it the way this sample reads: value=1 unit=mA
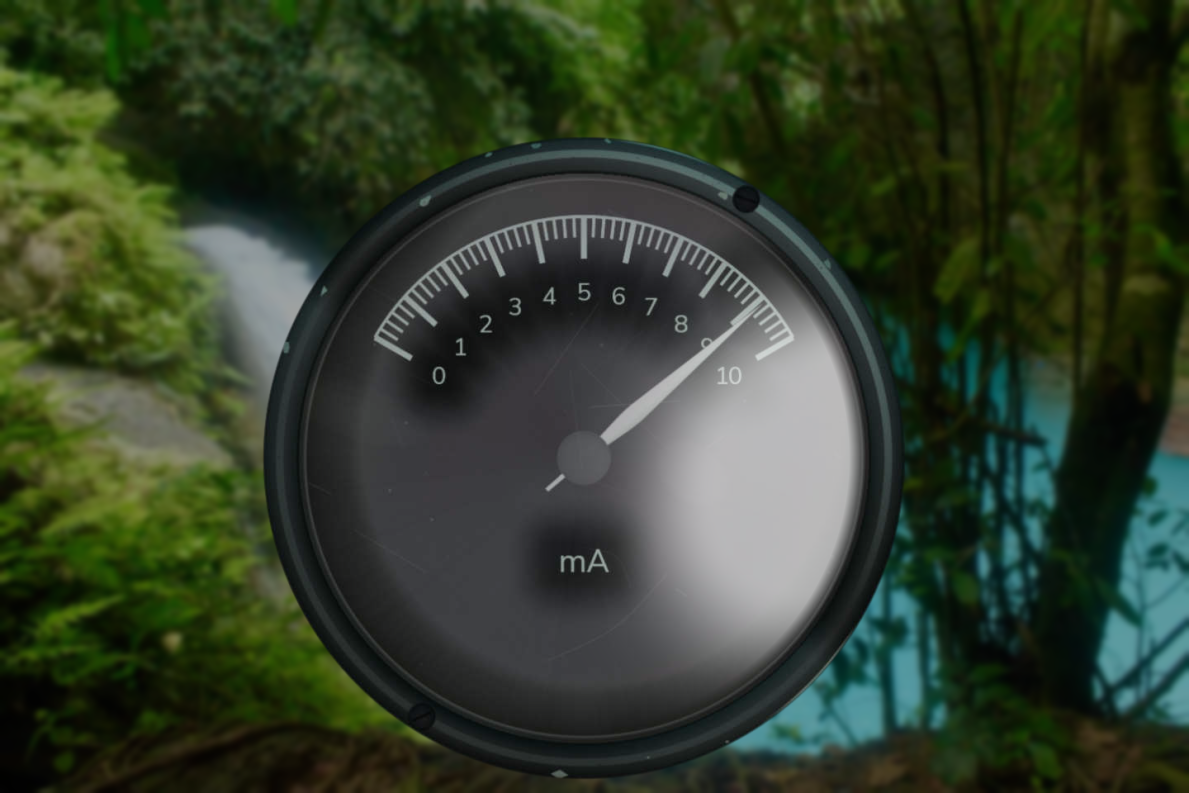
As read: value=9.1 unit=mA
